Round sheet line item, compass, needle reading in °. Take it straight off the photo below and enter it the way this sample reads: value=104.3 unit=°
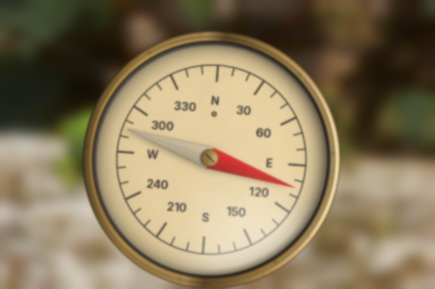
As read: value=105 unit=°
